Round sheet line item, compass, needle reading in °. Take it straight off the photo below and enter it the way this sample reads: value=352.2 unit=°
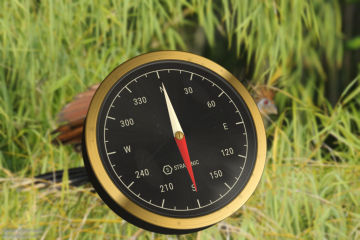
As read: value=180 unit=°
